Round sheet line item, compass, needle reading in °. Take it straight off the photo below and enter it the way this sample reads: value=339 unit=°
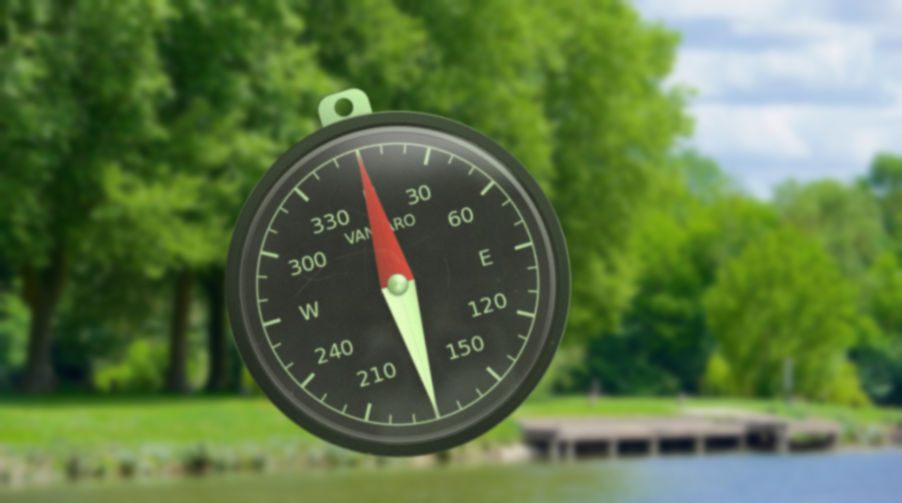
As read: value=0 unit=°
